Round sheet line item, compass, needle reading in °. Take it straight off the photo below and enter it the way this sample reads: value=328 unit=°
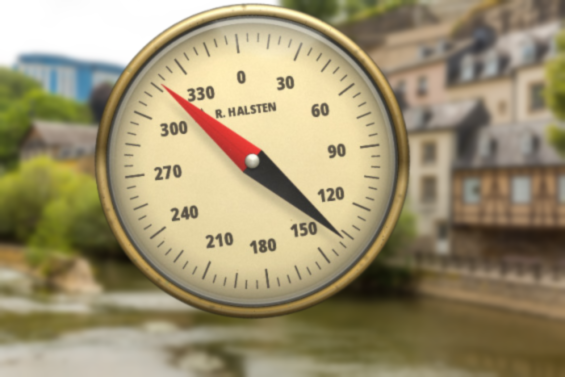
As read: value=317.5 unit=°
